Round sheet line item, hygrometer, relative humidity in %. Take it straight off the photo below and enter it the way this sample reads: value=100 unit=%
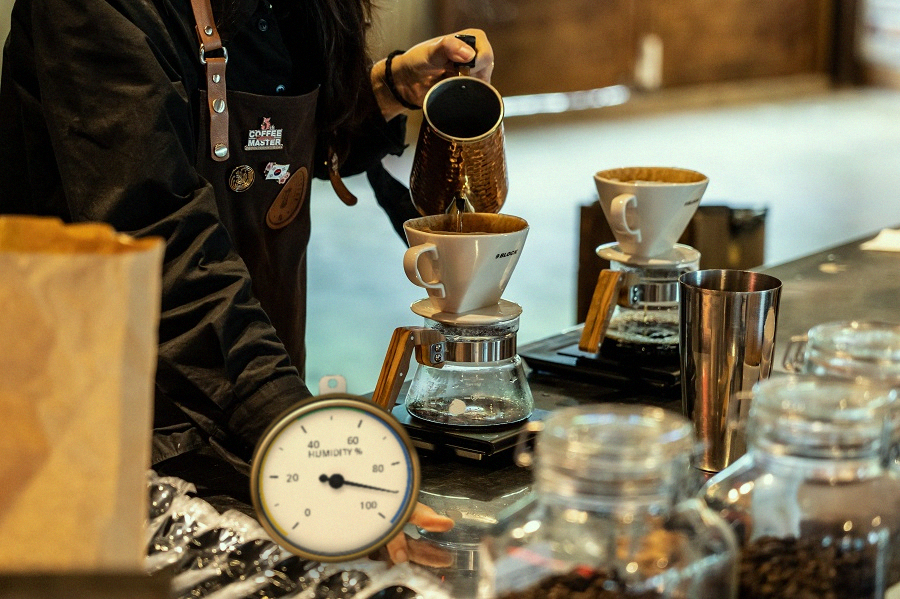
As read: value=90 unit=%
